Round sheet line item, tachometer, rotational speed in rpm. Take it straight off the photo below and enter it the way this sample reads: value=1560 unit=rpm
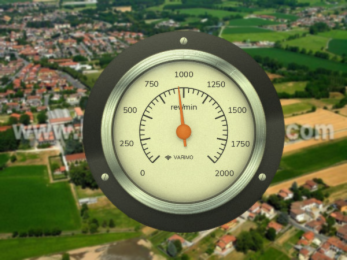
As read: value=950 unit=rpm
